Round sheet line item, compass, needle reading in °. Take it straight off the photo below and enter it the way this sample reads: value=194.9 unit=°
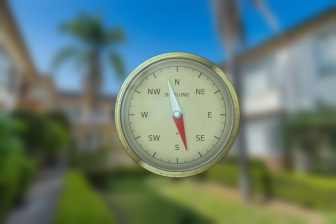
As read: value=165 unit=°
